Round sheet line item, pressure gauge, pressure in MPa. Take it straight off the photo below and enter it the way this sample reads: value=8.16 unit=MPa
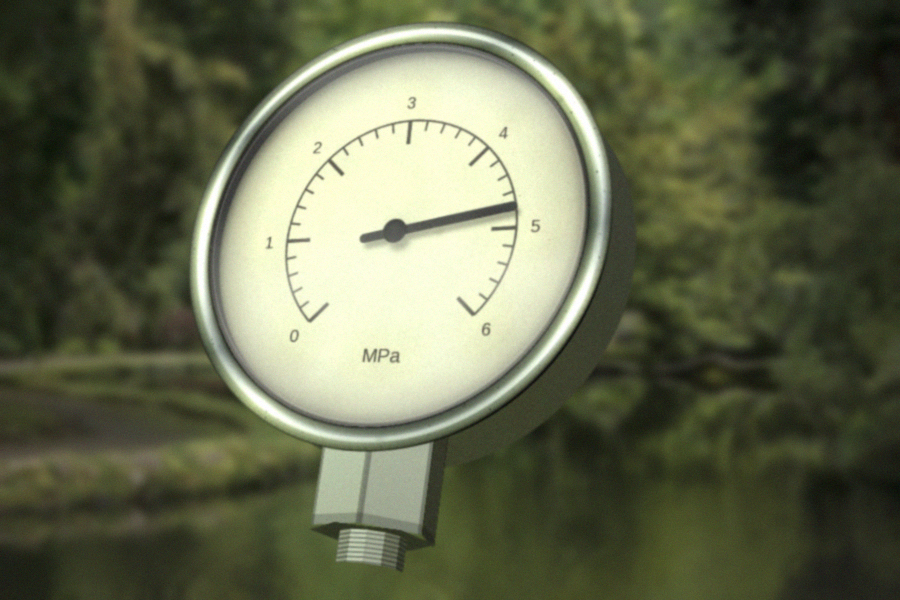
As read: value=4.8 unit=MPa
